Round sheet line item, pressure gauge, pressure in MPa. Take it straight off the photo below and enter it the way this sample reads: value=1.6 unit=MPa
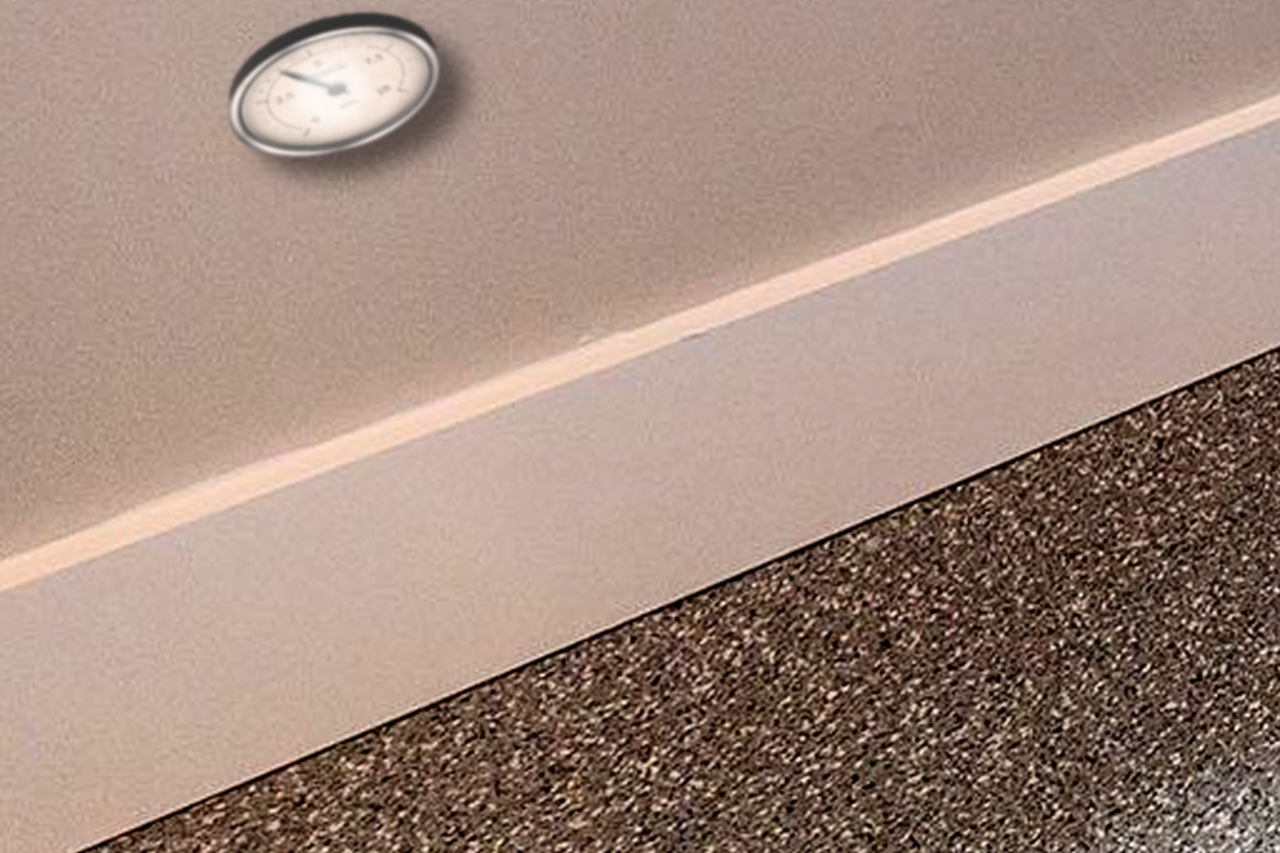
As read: value=4 unit=MPa
